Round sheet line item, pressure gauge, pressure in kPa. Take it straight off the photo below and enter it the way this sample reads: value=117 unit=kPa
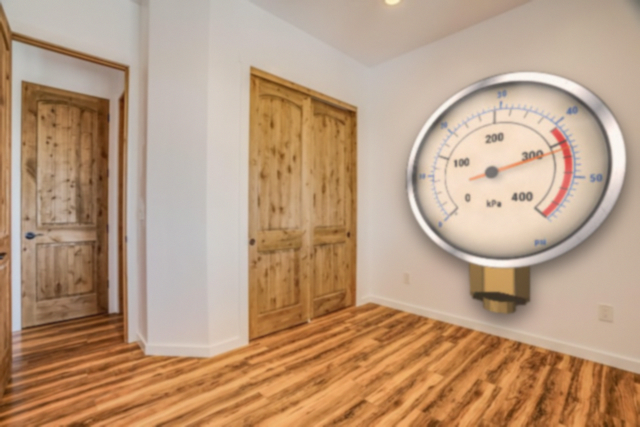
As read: value=310 unit=kPa
